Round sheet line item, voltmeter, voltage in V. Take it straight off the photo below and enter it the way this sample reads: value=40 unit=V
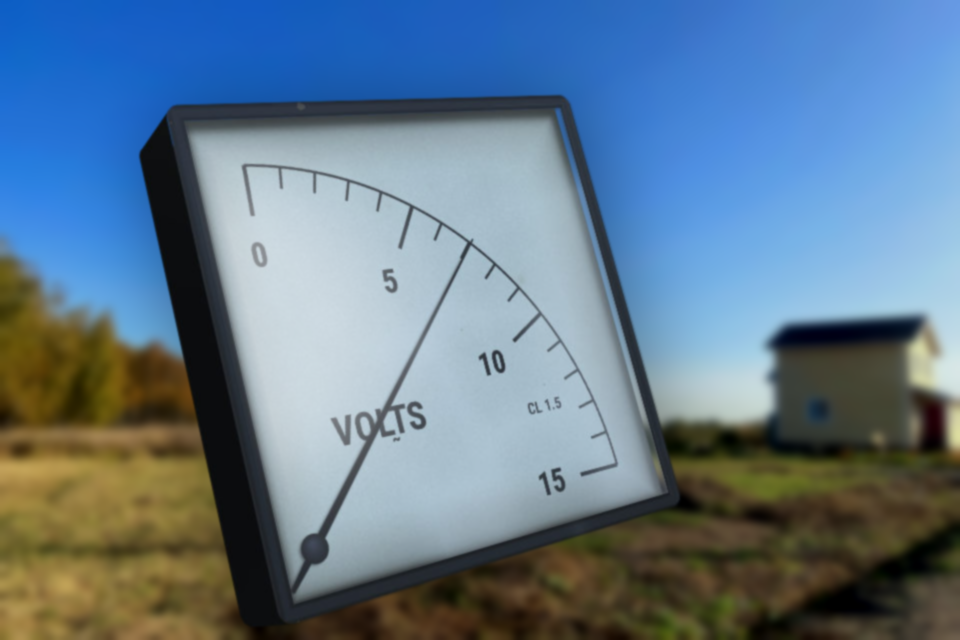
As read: value=7 unit=V
